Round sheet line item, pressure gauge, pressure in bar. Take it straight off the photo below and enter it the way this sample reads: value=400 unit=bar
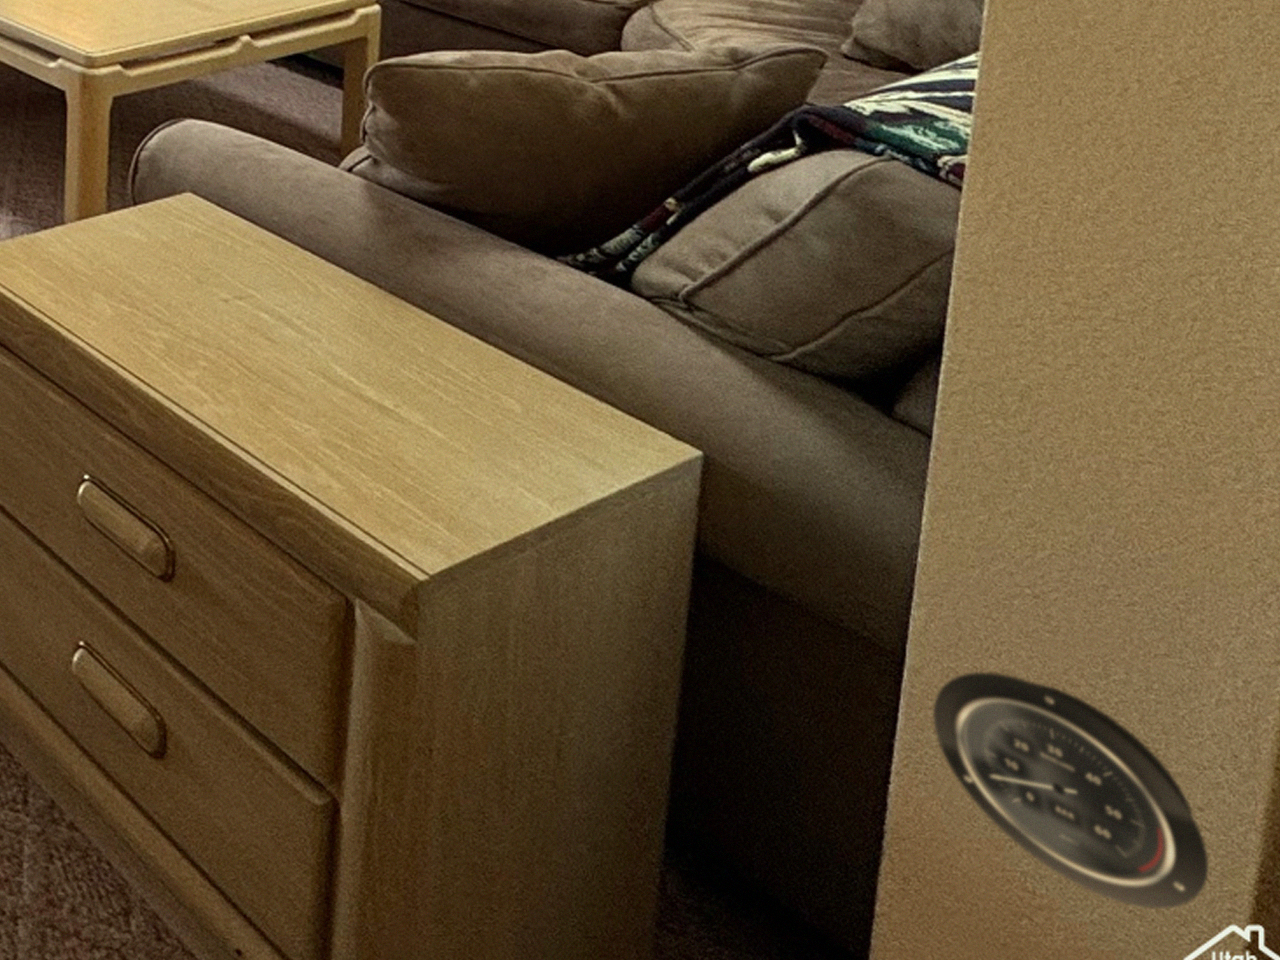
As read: value=5 unit=bar
